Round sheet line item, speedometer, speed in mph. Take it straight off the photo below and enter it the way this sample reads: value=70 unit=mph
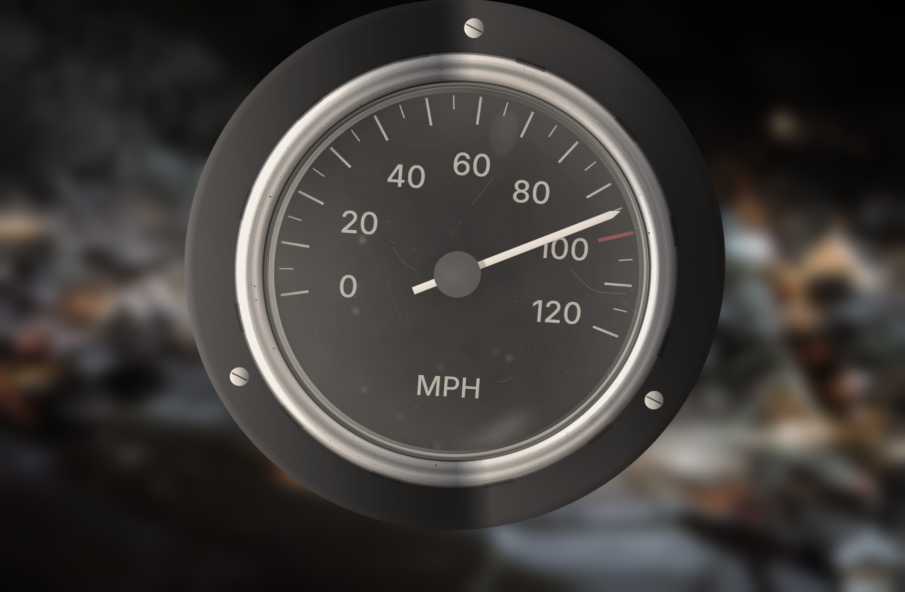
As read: value=95 unit=mph
